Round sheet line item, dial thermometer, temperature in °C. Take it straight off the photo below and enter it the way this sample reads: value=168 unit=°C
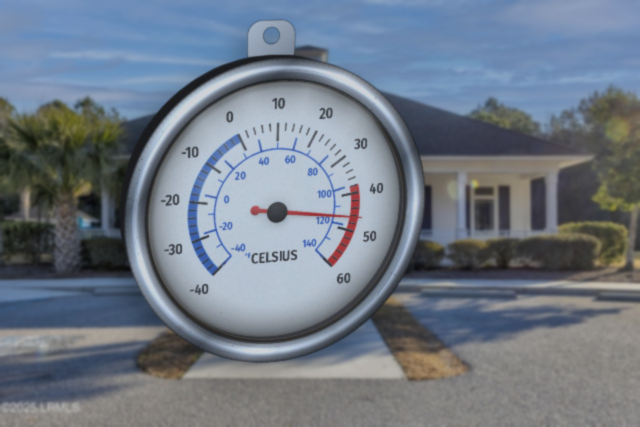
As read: value=46 unit=°C
